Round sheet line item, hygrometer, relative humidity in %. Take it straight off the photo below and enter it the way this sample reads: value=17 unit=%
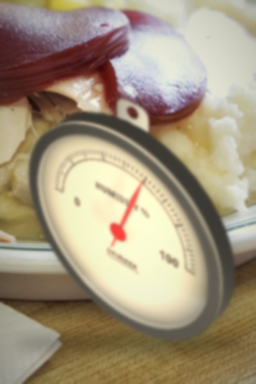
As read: value=60 unit=%
